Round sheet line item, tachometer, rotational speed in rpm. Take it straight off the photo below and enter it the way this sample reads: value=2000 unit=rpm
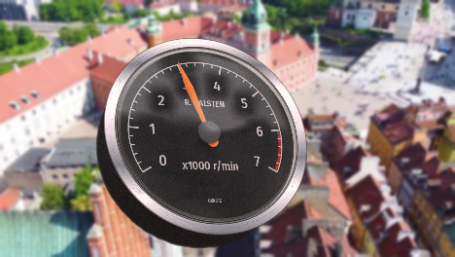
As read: value=3000 unit=rpm
